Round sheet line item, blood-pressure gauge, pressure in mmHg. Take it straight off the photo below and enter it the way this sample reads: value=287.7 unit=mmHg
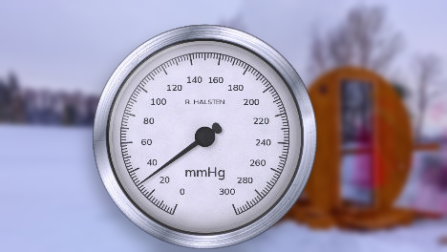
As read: value=30 unit=mmHg
